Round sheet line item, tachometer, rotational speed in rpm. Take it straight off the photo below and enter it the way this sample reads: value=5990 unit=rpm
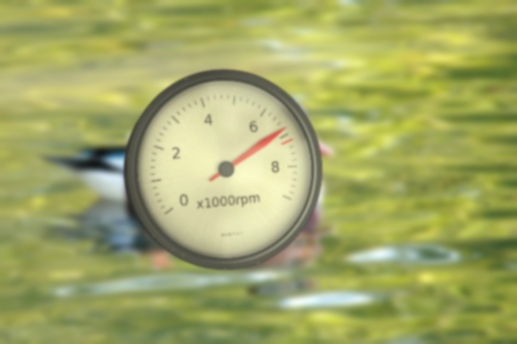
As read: value=6800 unit=rpm
